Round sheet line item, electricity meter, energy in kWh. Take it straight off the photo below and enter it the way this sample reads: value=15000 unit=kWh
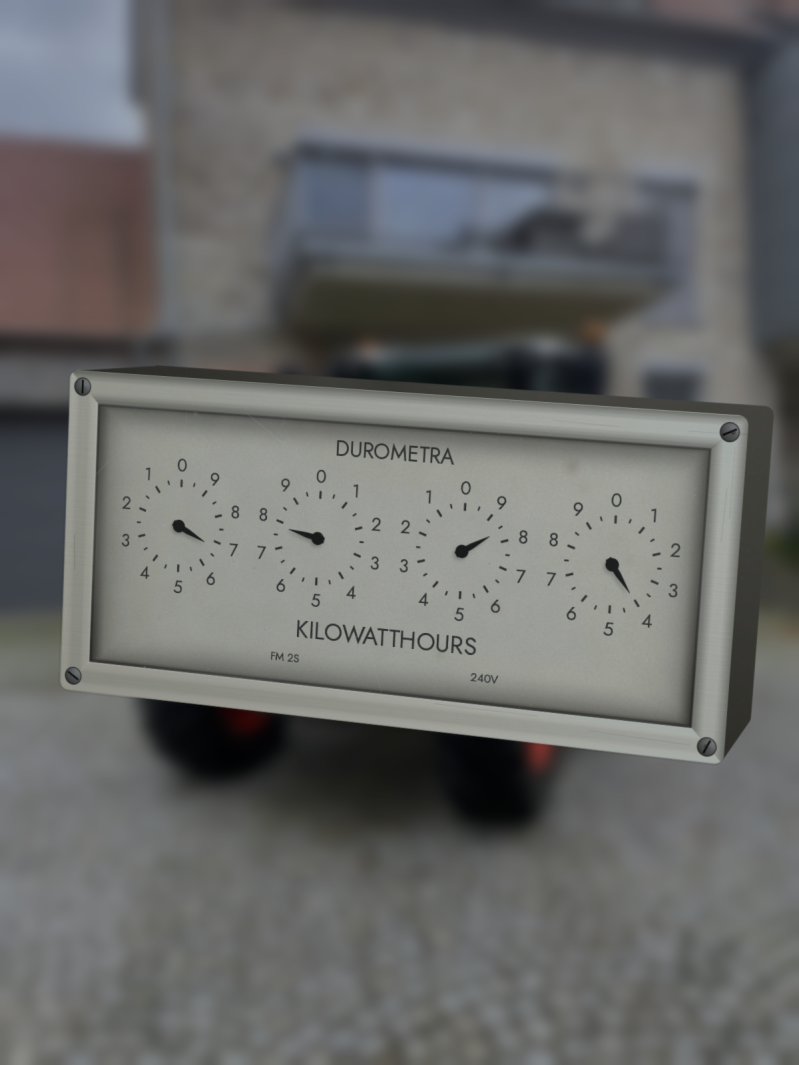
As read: value=6784 unit=kWh
